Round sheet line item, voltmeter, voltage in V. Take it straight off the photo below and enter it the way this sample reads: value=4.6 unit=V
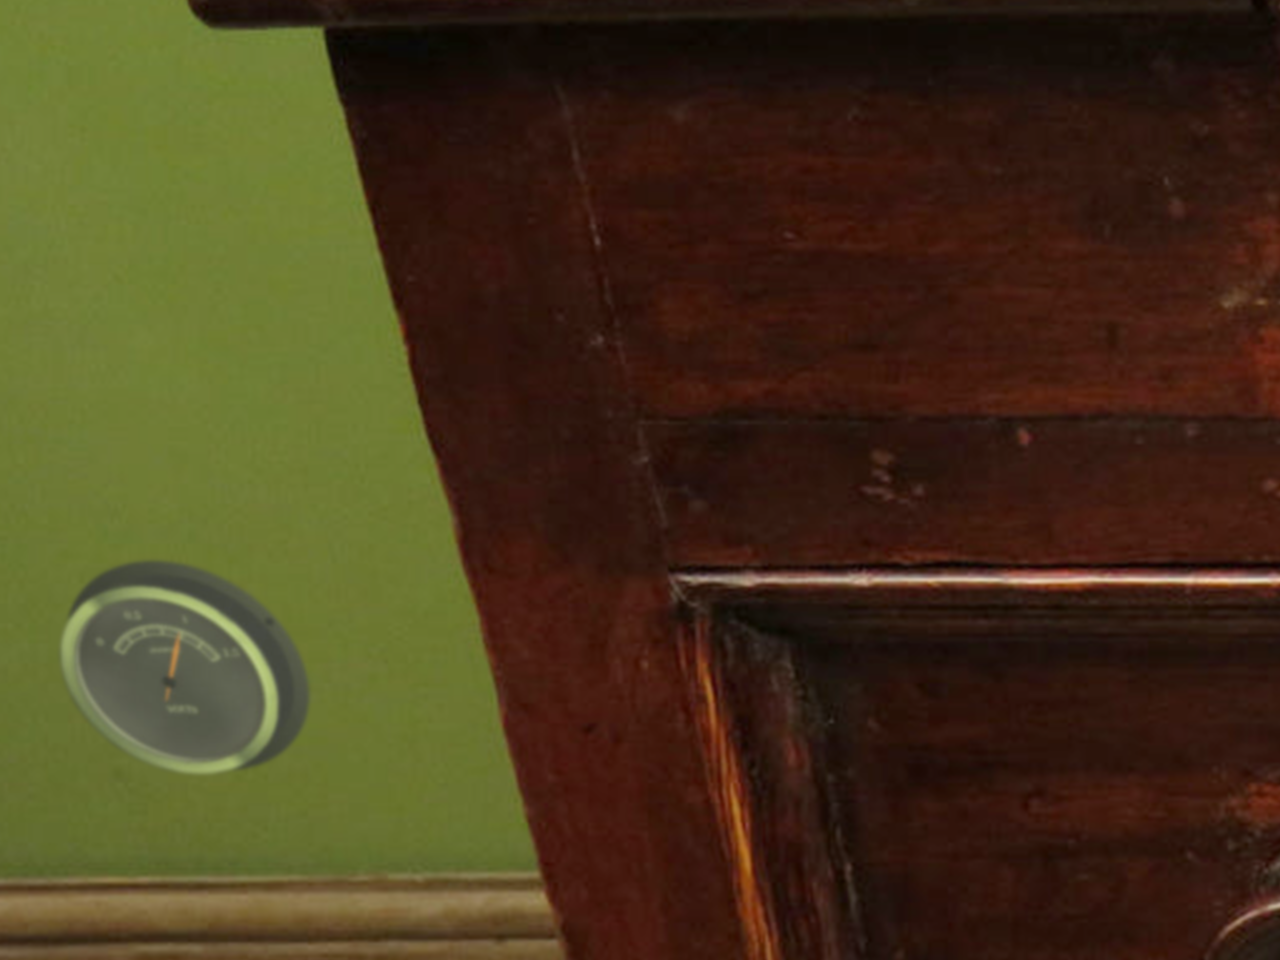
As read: value=1 unit=V
